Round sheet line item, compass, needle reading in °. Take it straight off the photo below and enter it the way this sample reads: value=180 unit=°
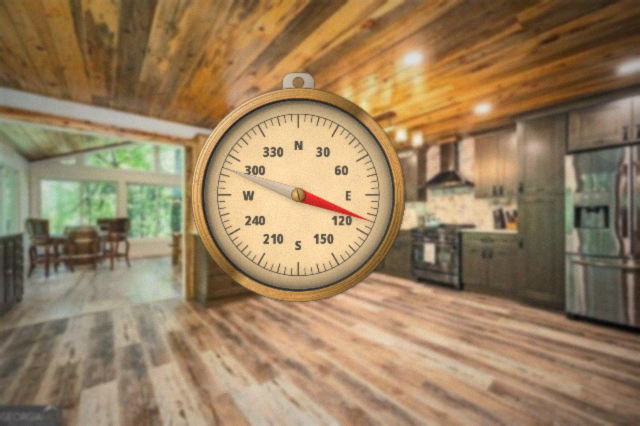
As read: value=110 unit=°
